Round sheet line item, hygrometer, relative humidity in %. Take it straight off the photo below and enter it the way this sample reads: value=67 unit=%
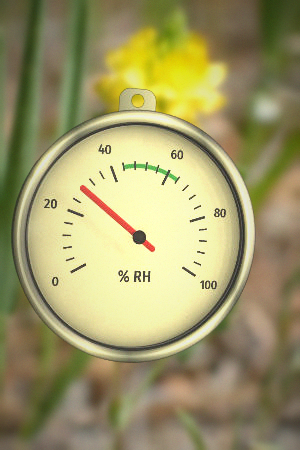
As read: value=28 unit=%
